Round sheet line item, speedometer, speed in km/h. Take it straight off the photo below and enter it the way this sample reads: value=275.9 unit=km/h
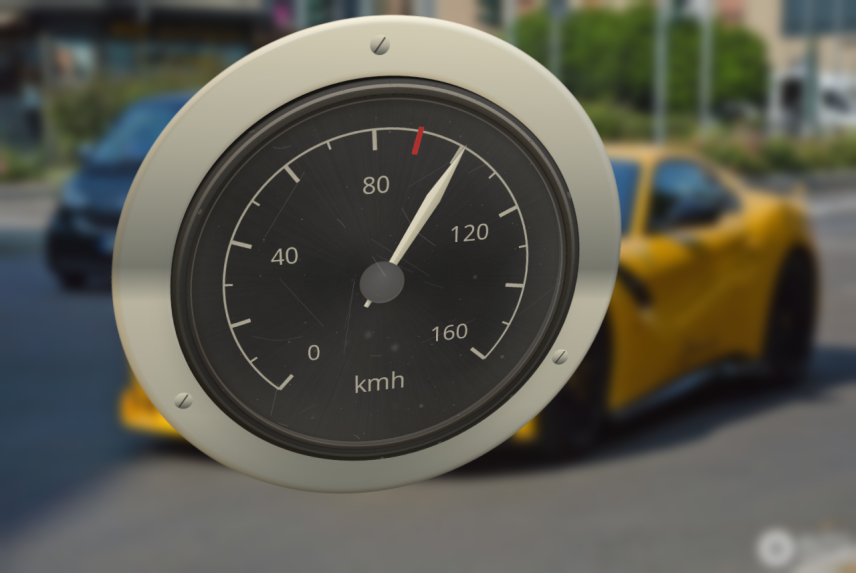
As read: value=100 unit=km/h
